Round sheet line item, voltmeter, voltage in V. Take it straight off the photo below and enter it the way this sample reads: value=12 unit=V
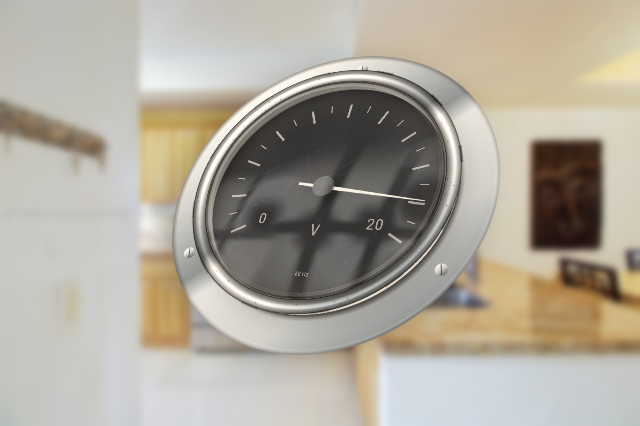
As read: value=18 unit=V
